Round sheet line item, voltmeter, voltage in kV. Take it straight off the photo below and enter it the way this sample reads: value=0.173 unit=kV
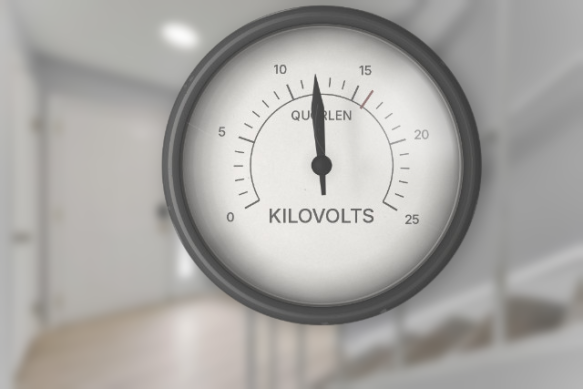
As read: value=12 unit=kV
